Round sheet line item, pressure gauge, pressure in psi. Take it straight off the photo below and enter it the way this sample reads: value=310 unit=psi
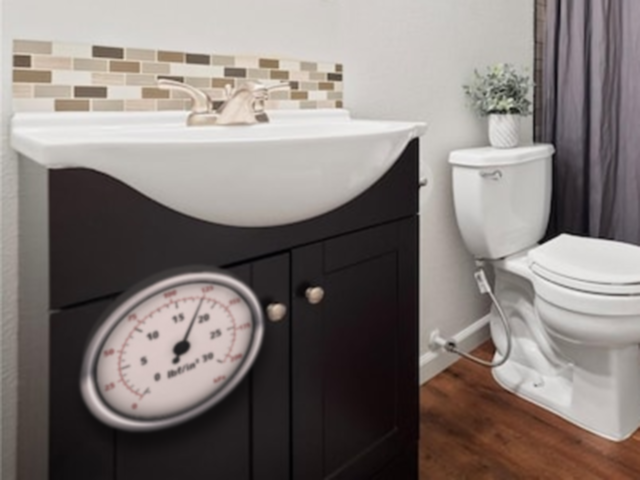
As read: value=18 unit=psi
